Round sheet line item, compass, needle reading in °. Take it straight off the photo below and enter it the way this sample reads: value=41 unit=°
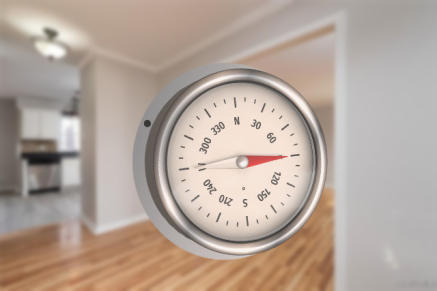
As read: value=90 unit=°
